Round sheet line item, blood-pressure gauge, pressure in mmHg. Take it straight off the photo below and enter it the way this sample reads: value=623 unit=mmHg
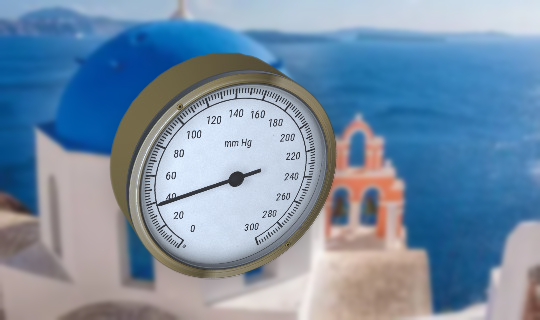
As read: value=40 unit=mmHg
